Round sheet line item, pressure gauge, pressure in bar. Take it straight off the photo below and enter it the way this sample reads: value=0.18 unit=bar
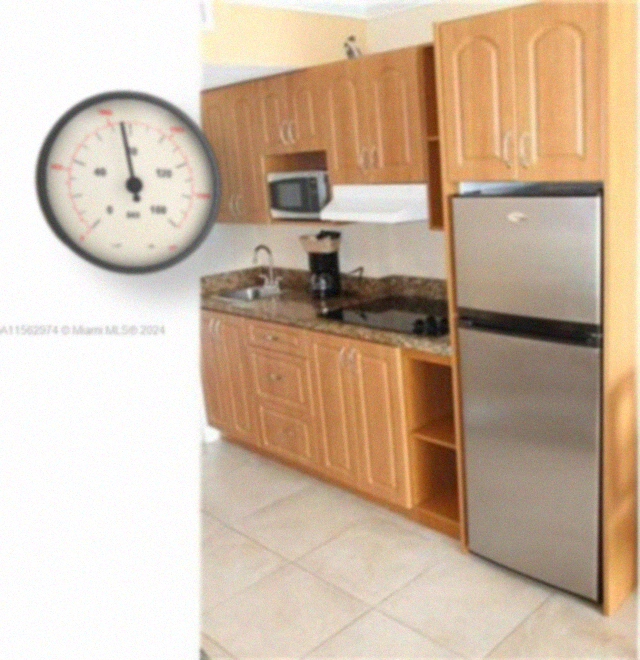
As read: value=75 unit=bar
